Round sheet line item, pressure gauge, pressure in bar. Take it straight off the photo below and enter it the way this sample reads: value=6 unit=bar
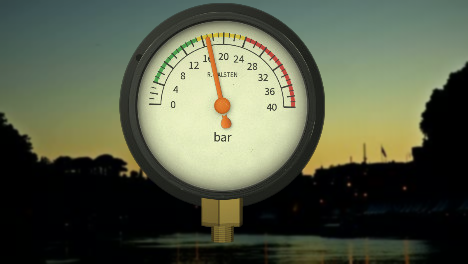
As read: value=17 unit=bar
